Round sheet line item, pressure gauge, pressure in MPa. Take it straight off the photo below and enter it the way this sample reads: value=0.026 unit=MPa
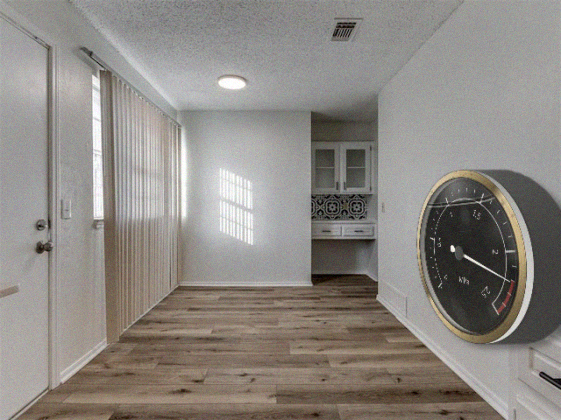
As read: value=2.2 unit=MPa
